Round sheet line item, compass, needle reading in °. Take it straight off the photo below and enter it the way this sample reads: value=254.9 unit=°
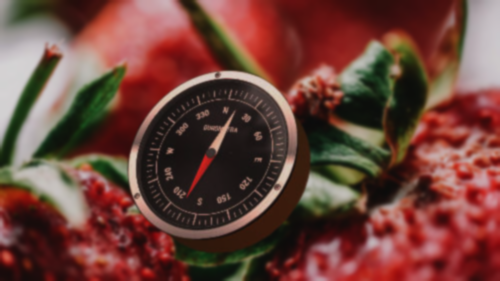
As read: value=195 unit=°
